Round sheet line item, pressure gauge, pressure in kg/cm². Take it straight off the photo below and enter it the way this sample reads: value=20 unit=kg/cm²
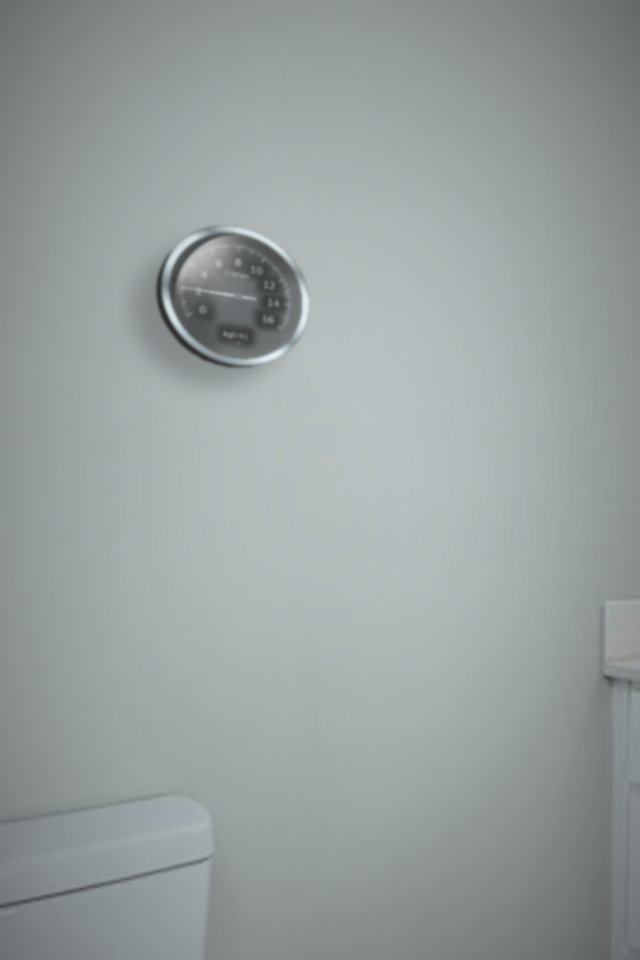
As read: value=2 unit=kg/cm²
